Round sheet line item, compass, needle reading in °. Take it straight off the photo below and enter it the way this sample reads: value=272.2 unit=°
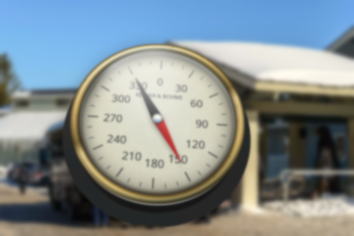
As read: value=150 unit=°
